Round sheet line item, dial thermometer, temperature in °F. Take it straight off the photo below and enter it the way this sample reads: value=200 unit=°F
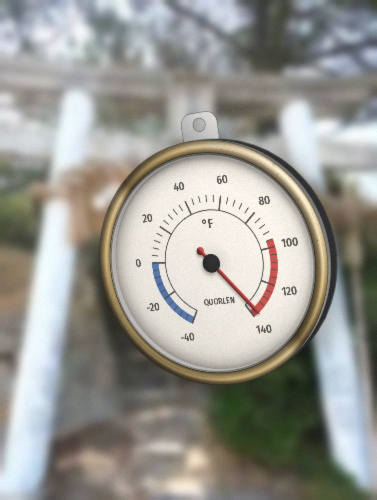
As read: value=136 unit=°F
